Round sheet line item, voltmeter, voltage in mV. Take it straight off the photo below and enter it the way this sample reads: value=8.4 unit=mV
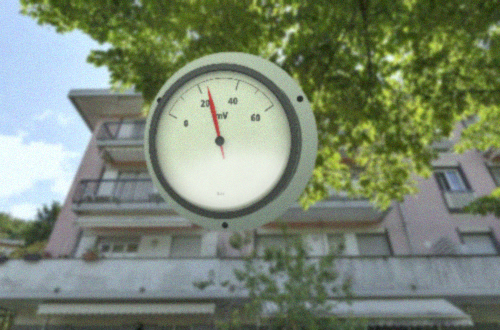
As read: value=25 unit=mV
